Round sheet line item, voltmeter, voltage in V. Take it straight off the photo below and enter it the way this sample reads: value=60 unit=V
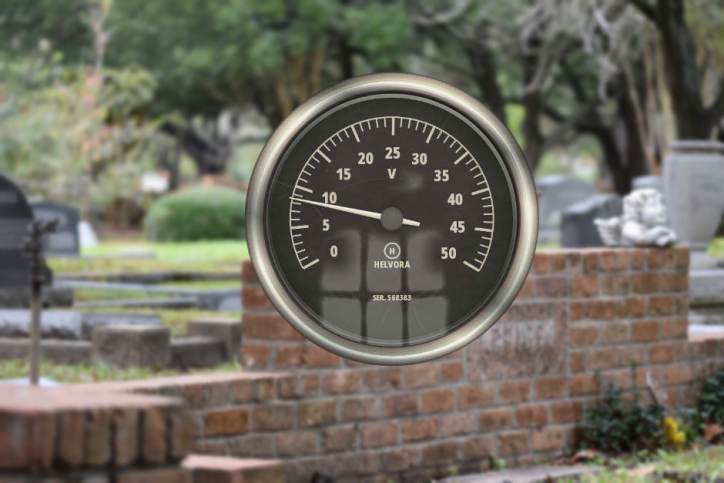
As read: value=8.5 unit=V
